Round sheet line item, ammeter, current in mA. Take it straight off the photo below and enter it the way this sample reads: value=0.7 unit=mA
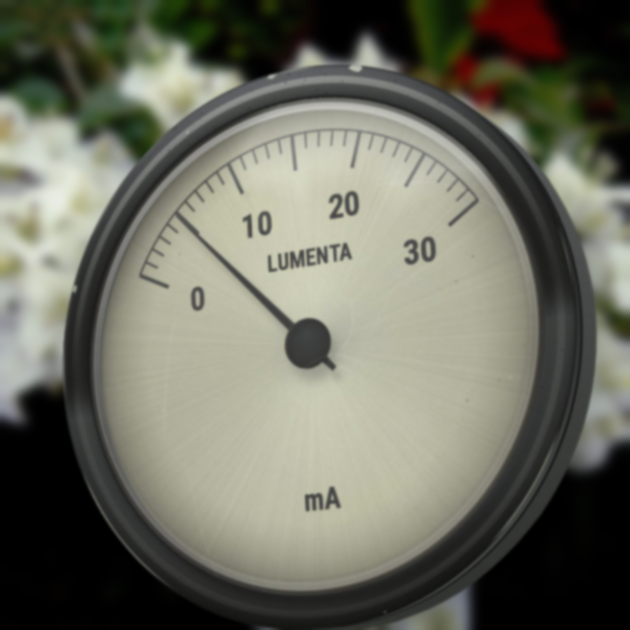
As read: value=5 unit=mA
